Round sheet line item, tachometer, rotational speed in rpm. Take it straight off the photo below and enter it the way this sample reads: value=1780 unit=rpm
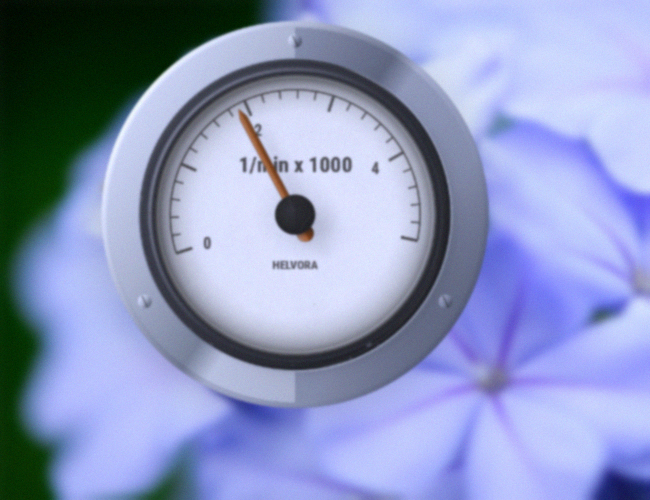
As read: value=1900 unit=rpm
